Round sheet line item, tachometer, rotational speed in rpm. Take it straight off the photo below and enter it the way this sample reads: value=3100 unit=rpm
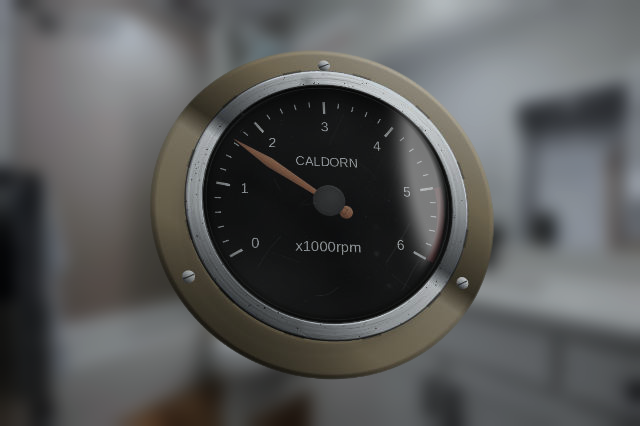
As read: value=1600 unit=rpm
